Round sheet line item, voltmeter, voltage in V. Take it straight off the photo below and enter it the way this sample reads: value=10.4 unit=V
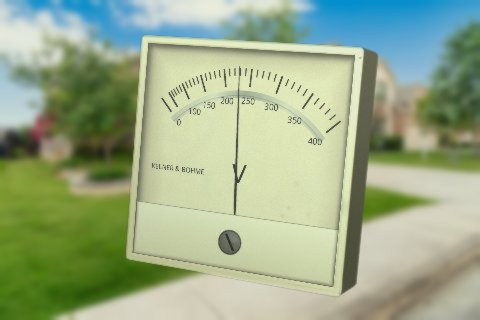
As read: value=230 unit=V
